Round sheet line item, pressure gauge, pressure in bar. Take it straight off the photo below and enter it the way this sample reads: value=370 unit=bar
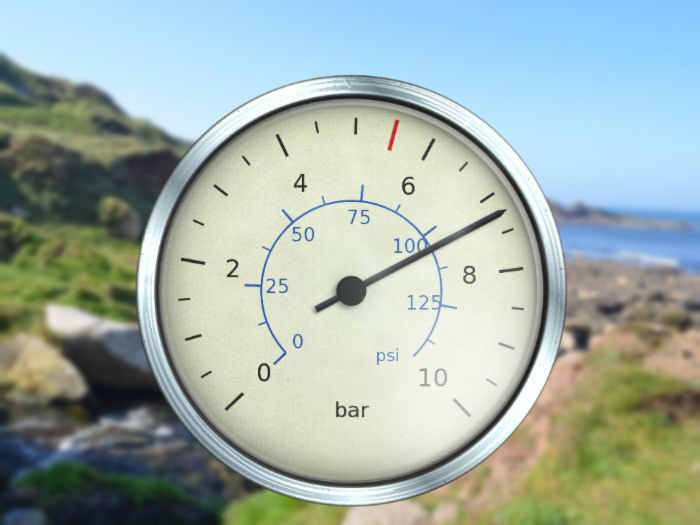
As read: value=7.25 unit=bar
